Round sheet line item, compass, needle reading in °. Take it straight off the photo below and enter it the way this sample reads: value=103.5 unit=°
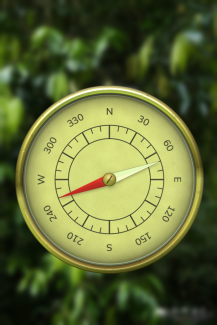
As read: value=250 unit=°
